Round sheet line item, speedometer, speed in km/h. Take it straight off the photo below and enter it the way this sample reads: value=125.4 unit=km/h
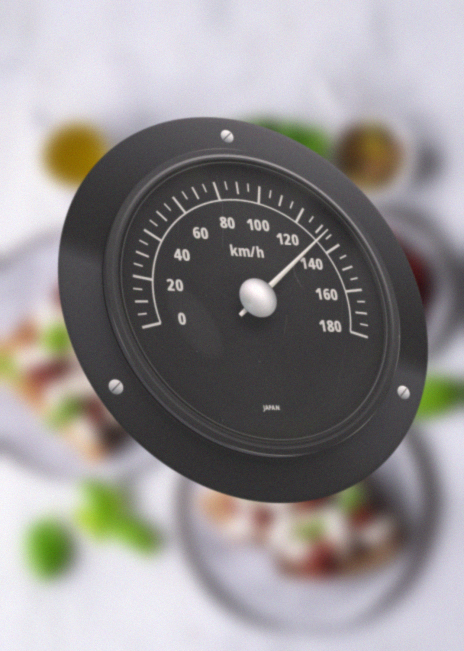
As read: value=132.5 unit=km/h
